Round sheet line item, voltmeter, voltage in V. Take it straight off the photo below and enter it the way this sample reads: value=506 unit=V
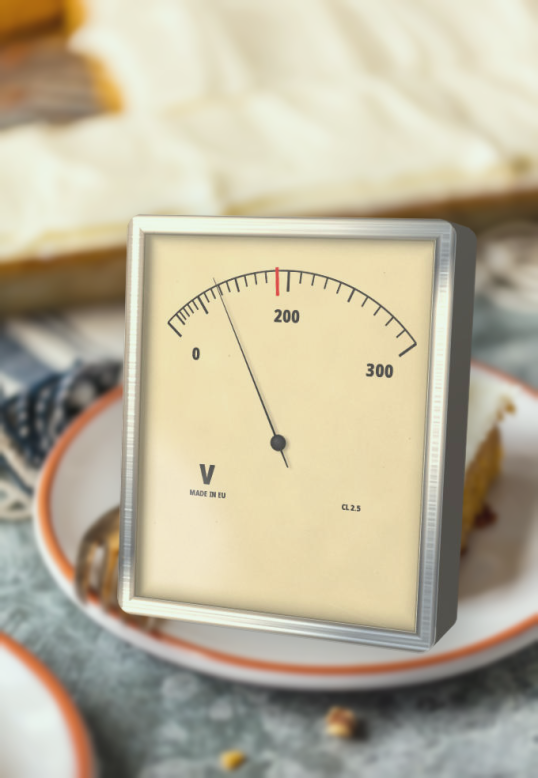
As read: value=130 unit=V
